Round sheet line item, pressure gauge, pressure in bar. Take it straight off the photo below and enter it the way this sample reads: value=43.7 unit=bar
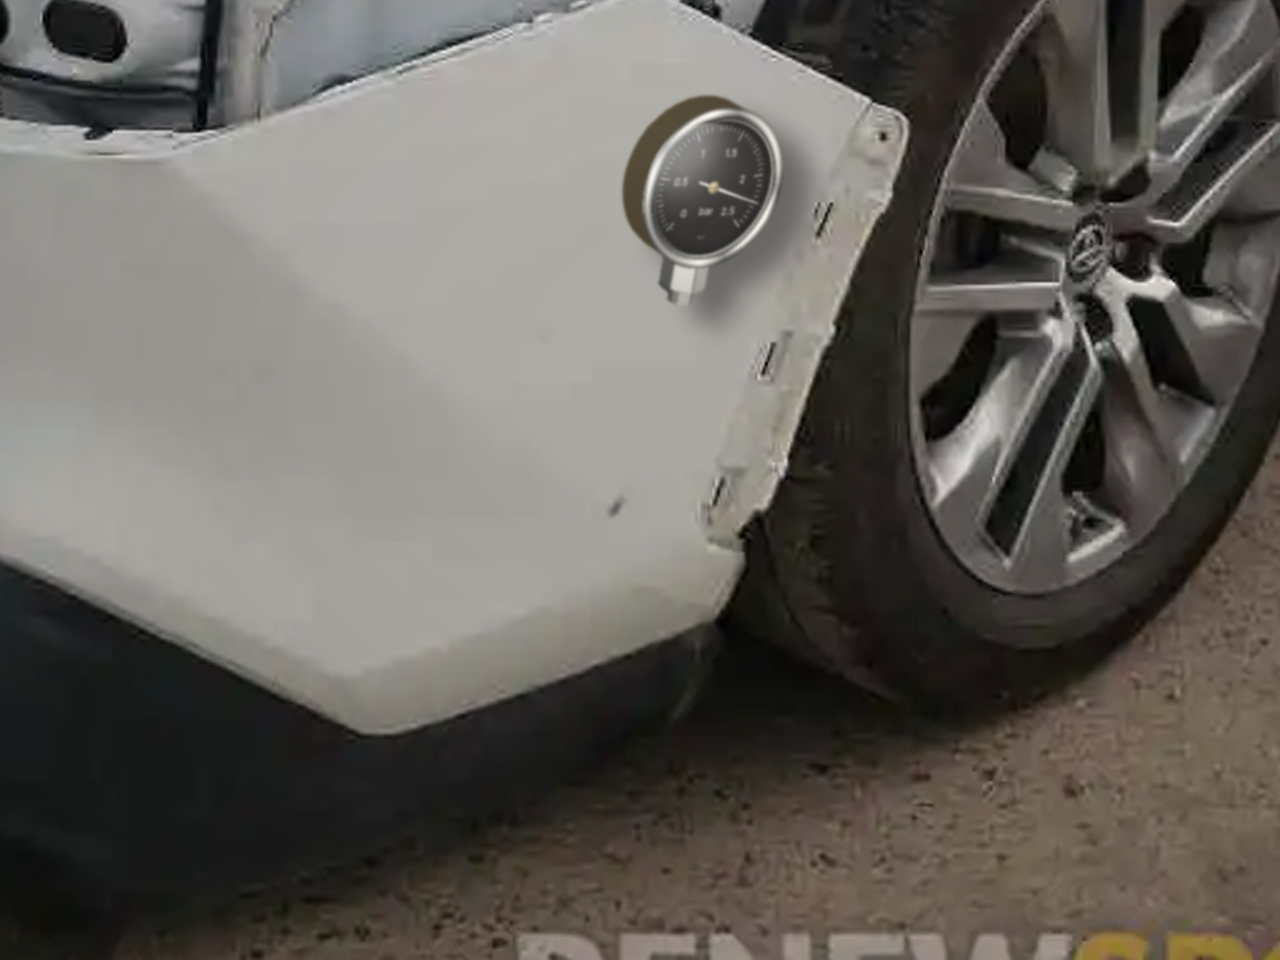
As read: value=2.25 unit=bar
